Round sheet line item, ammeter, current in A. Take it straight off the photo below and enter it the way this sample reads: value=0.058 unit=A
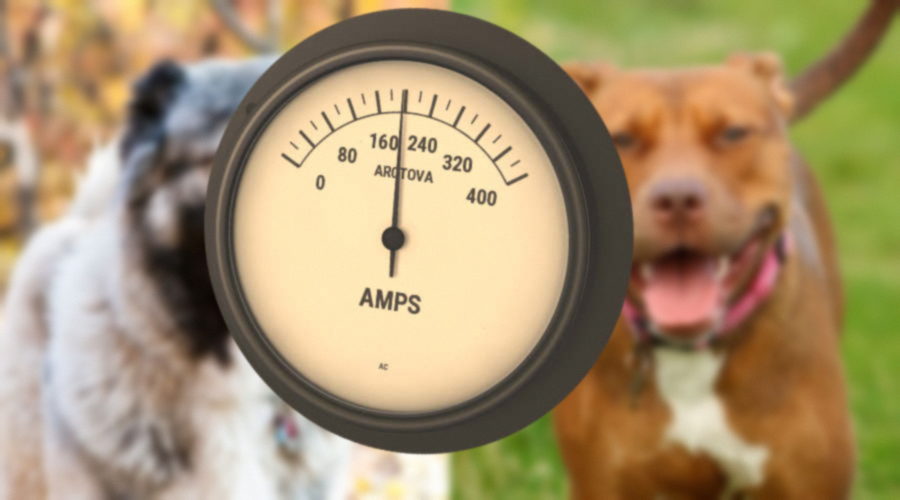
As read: value=200 unit=A
